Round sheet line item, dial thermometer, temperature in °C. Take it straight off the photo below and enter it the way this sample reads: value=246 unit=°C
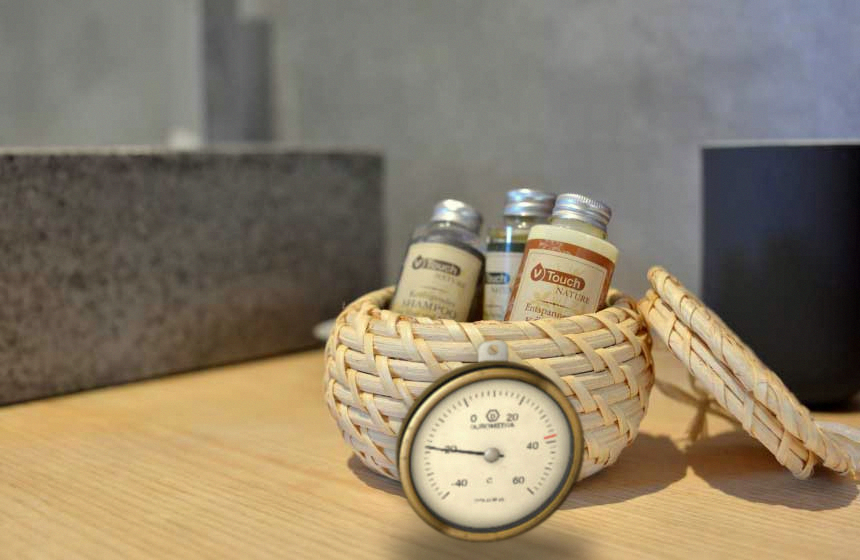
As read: value=-20 unit=°C
